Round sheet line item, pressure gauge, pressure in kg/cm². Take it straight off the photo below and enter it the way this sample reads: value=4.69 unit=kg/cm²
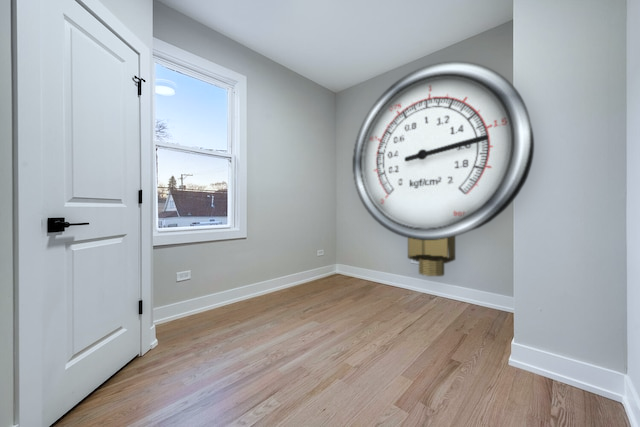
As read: value=1.6 unit=kg/cm²
